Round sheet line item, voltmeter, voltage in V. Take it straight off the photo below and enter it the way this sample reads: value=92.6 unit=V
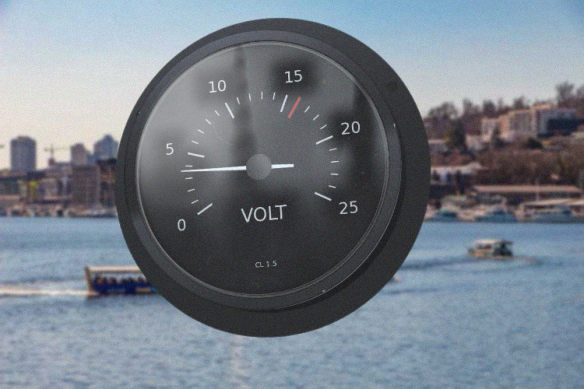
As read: value=3.5 unit=V
